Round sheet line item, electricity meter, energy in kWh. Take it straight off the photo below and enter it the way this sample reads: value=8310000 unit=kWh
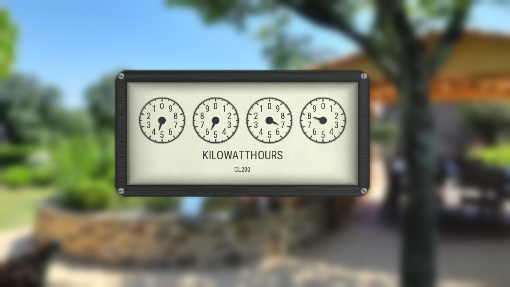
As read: value=4568 unit=kWh
